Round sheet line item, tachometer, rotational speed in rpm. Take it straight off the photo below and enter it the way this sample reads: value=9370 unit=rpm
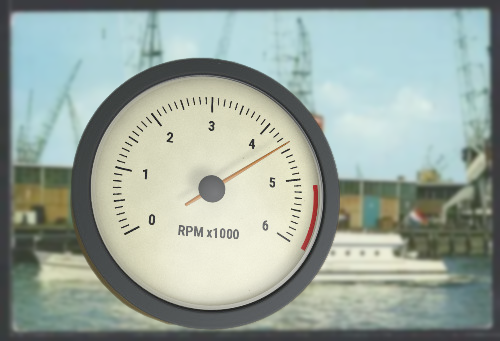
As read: value=4400 unit=rpm
